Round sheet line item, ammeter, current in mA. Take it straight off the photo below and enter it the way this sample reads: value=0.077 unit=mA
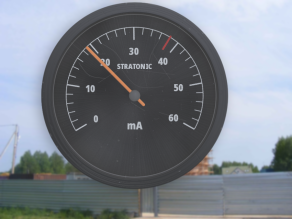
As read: value=19 unit=mA
